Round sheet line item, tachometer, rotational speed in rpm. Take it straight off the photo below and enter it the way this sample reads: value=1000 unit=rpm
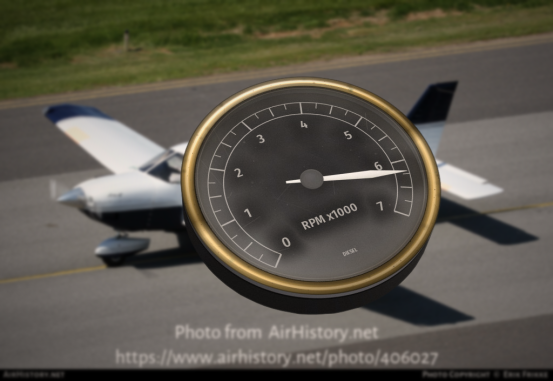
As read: value=6250 unit=rpm
